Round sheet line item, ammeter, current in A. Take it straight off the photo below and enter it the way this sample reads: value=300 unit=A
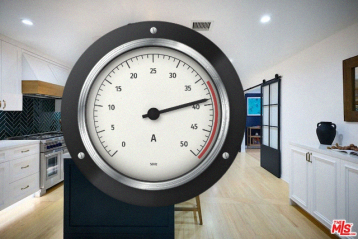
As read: value=39 unit=A
